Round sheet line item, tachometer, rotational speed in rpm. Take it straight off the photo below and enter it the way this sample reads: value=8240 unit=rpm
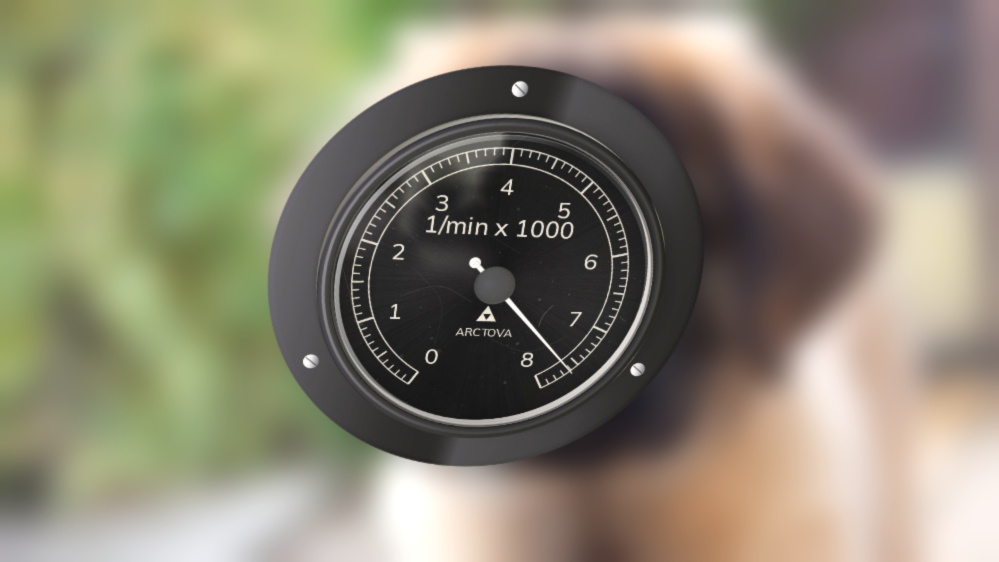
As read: value=7600 unit=rpm
